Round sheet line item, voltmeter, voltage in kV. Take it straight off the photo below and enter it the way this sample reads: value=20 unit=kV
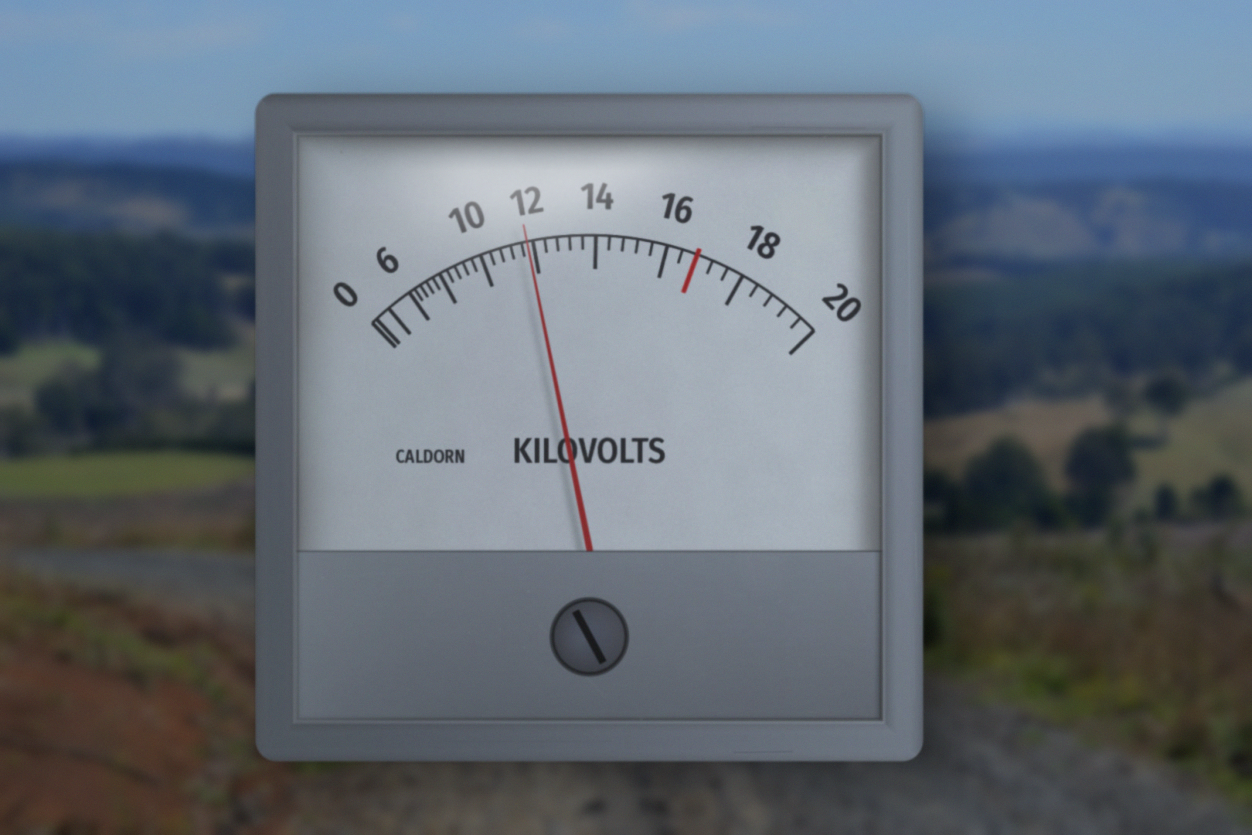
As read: value=11.8 unit=kV
